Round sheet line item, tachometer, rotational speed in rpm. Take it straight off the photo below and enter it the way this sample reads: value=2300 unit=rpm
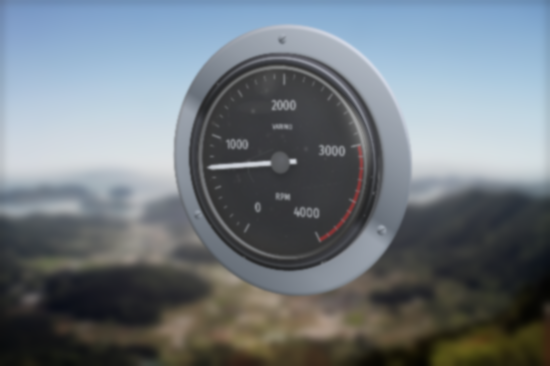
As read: value=700 unit=rpm
